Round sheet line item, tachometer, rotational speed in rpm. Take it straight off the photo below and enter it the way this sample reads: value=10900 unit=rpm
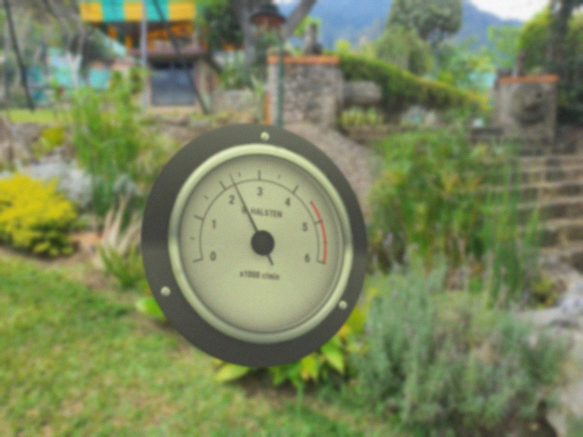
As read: value=2250 unit=rpm
